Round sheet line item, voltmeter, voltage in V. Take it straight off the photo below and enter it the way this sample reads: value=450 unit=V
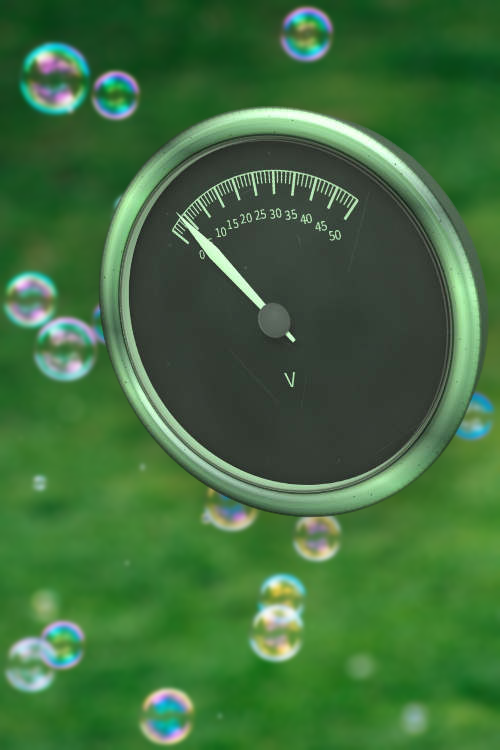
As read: value=5 unit=V
